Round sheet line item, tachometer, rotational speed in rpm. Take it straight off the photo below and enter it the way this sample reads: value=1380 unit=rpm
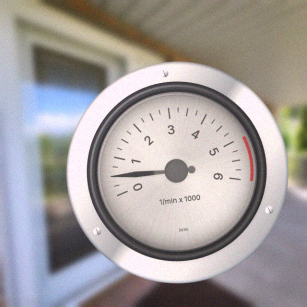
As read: value=500 unit=rpm
